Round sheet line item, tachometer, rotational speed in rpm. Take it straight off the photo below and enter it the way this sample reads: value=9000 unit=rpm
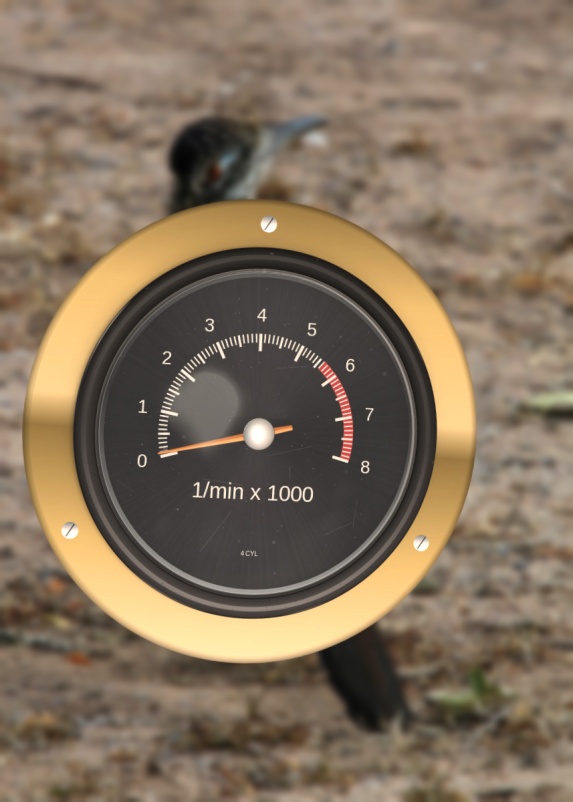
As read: value=100 unit=rpm
